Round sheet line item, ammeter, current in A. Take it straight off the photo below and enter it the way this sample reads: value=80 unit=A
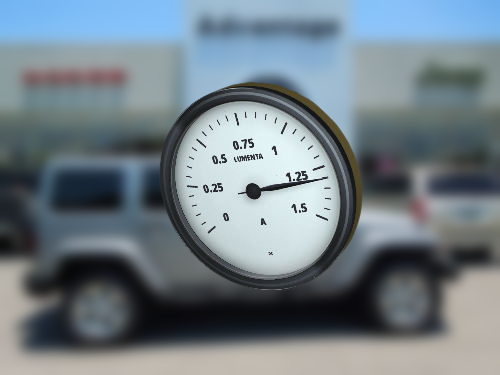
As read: value=1.3 unit=A
